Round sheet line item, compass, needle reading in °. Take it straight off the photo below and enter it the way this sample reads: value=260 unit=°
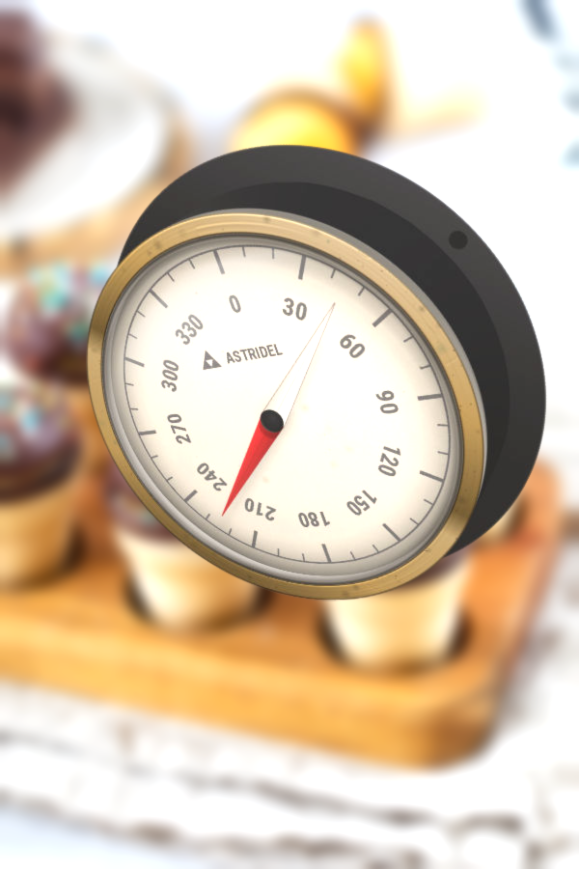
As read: value=225 unit=°
